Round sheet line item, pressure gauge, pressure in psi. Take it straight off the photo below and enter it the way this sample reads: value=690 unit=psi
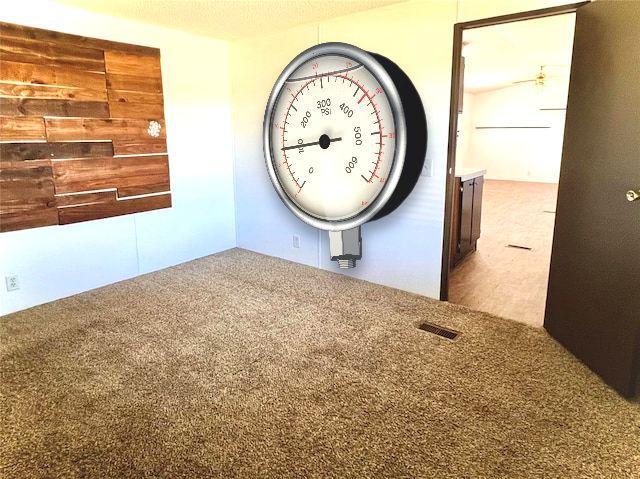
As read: value=100 unit=psi
